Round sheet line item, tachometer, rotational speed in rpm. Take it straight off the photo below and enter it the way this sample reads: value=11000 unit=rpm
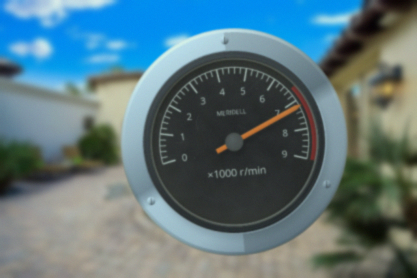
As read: value=7200 unit=rpm
